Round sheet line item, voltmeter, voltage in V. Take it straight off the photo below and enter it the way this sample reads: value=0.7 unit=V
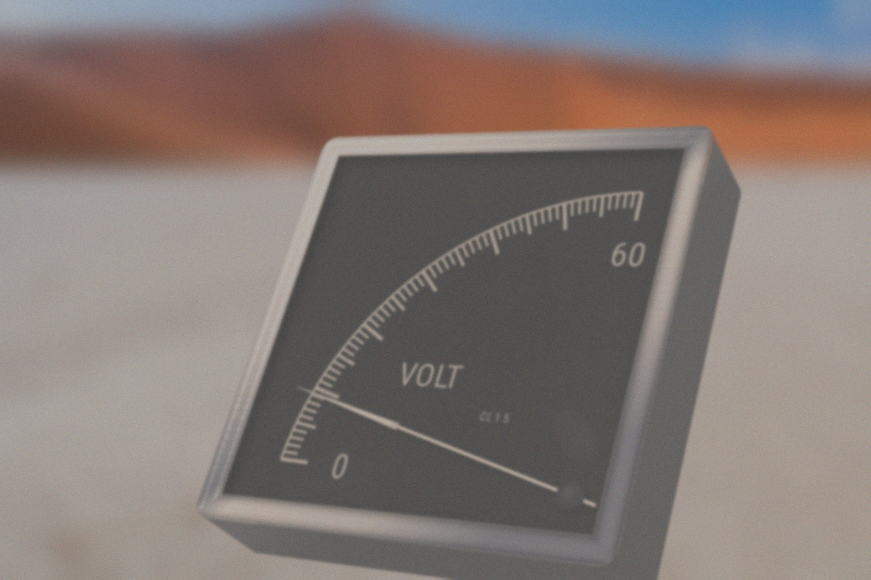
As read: value=9 unit=V
